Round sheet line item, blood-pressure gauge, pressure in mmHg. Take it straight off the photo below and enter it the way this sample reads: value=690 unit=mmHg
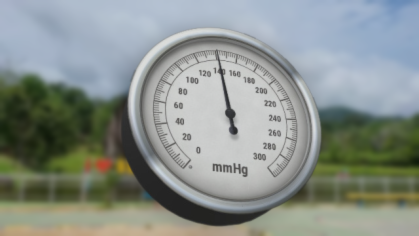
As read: value=140 unit=mmHg
